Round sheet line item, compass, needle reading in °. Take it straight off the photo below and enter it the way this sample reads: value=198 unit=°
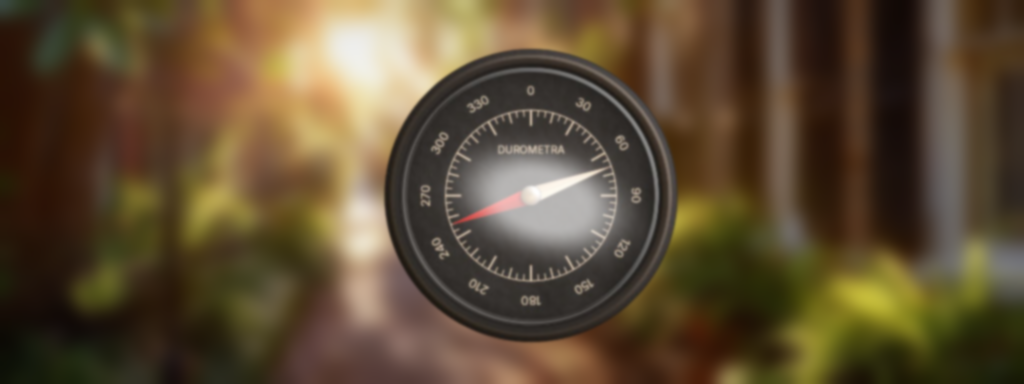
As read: value=250 unit=°
